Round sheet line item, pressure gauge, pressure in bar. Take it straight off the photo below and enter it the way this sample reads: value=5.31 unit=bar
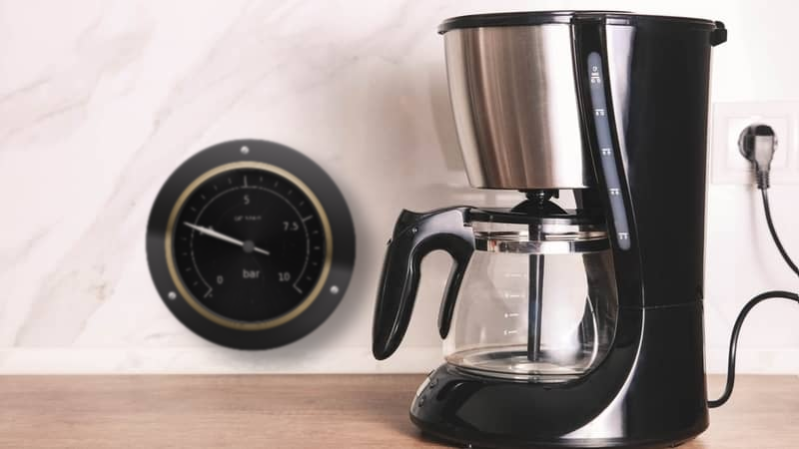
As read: value=2.5 unit=bar
